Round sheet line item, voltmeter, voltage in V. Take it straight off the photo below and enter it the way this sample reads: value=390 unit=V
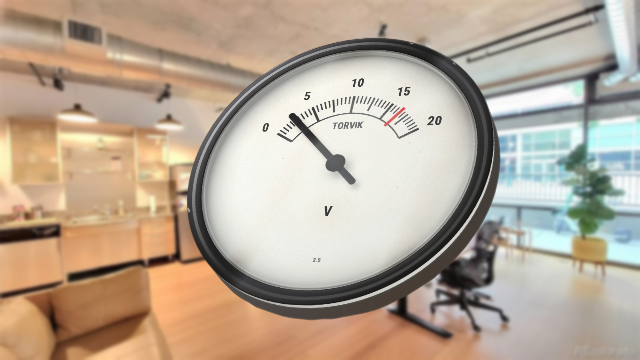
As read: value=2.5 unit=V
